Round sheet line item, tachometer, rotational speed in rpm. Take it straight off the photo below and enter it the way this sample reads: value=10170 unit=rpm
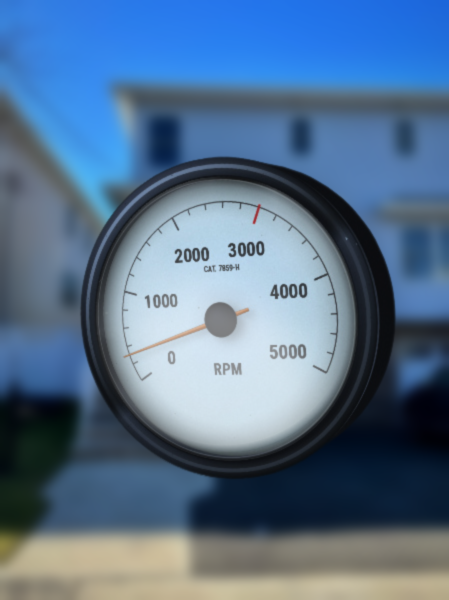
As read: value=300 unit=rpm
